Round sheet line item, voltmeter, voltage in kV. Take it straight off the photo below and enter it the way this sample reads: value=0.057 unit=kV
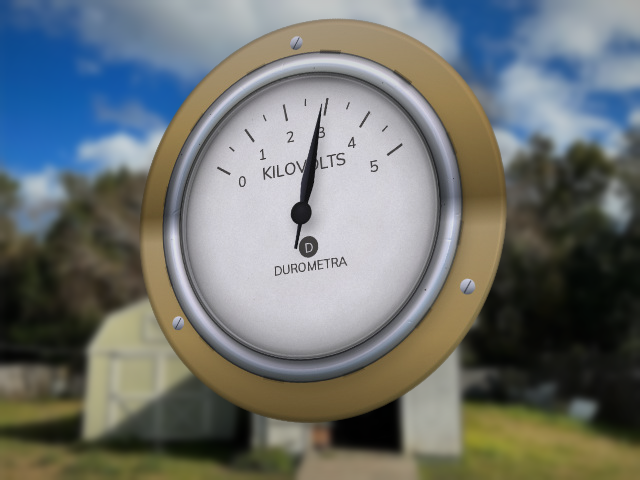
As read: value=3 unit=kV
